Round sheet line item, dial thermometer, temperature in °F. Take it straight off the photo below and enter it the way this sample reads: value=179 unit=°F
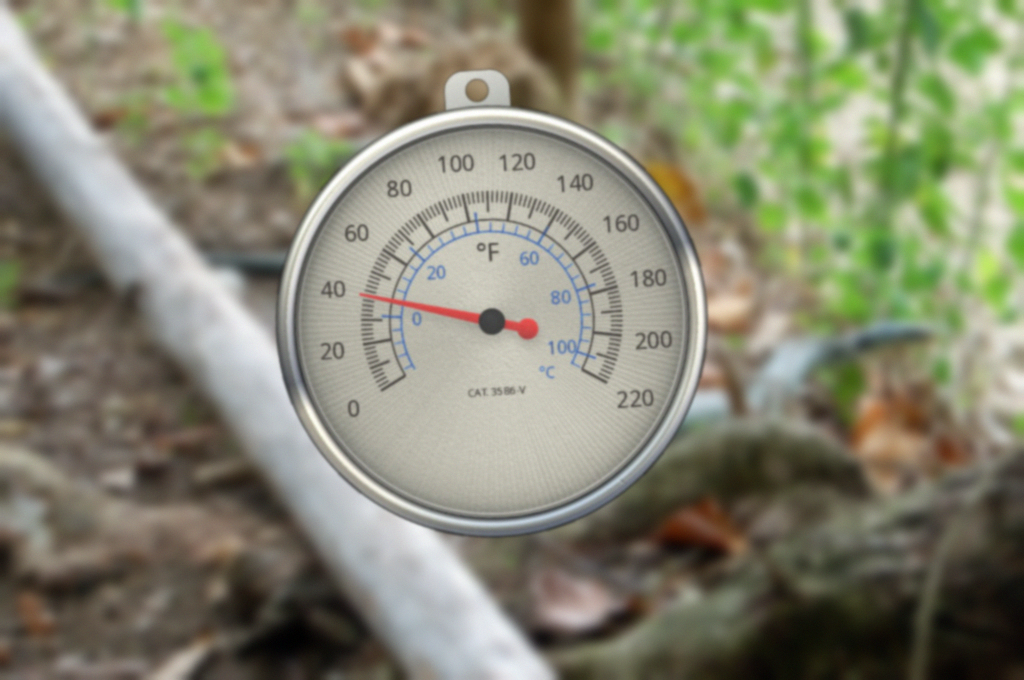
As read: value=40 unit=°F
